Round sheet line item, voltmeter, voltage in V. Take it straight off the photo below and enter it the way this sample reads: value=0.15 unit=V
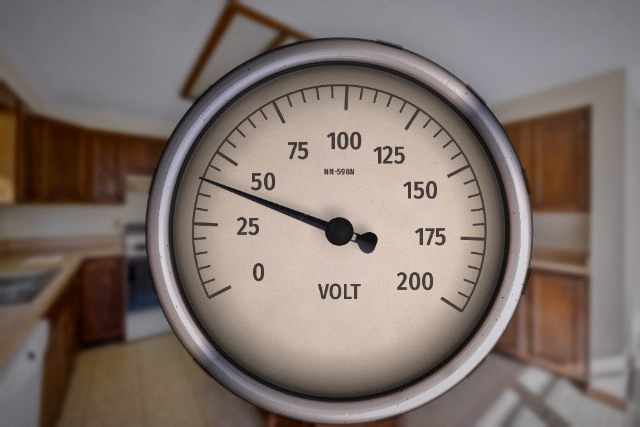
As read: value=40 unit=V
